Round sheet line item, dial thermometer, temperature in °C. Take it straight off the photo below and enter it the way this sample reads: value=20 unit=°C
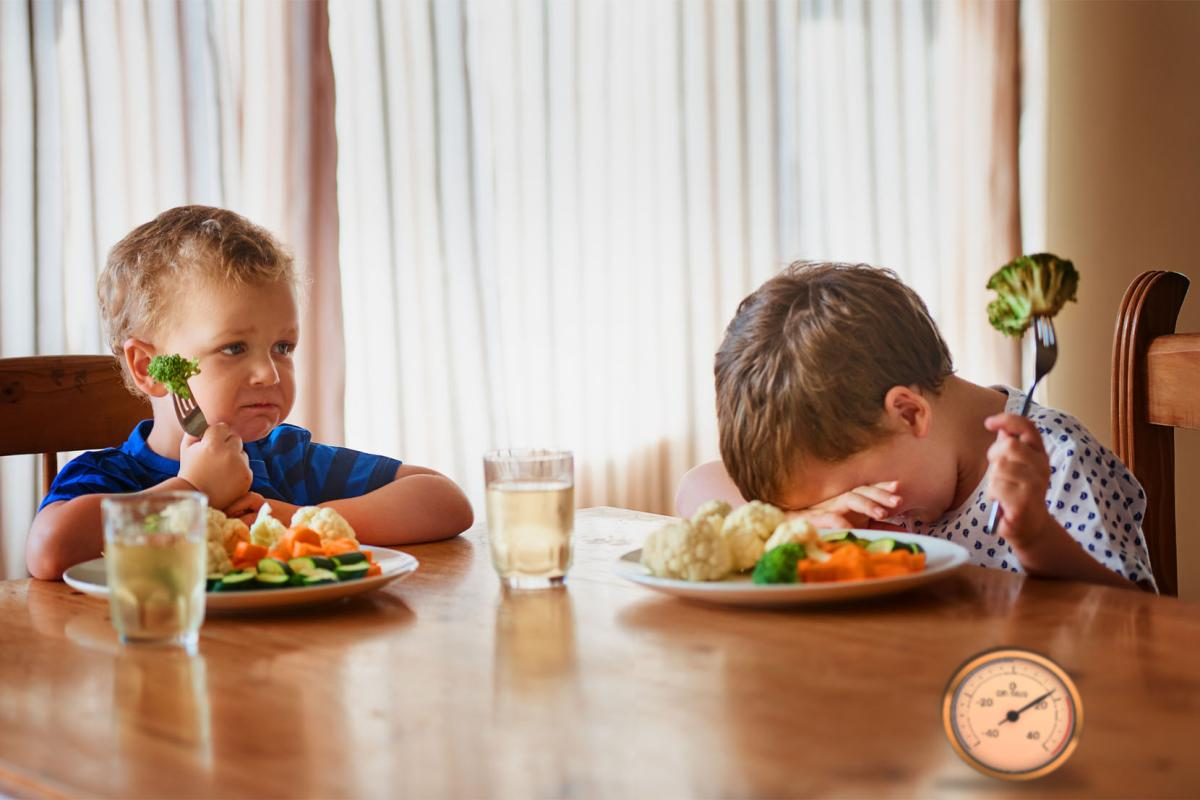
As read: value=16 unit=°C
